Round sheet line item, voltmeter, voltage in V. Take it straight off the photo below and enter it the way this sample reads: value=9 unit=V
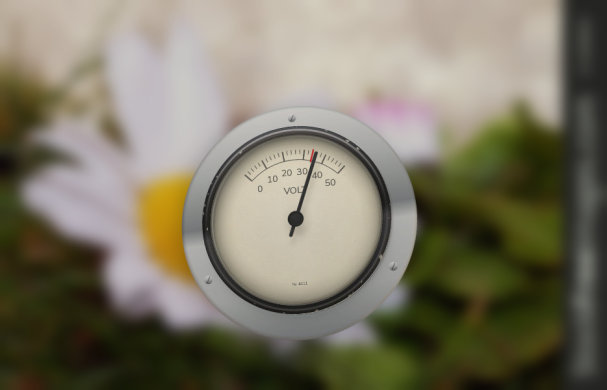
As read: value=36 unit=V
